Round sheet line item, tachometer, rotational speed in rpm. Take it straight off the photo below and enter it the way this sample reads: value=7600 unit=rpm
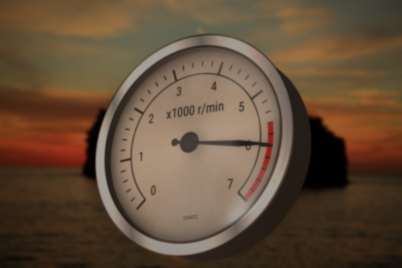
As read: value=6000 unit=rpm
